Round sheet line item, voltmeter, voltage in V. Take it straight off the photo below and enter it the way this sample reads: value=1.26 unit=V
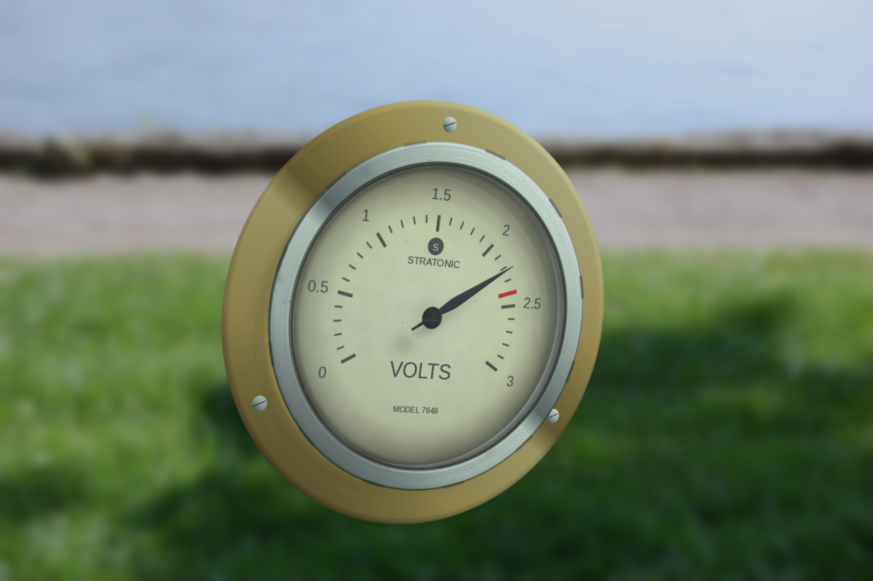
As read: value=2.2 unit=V
